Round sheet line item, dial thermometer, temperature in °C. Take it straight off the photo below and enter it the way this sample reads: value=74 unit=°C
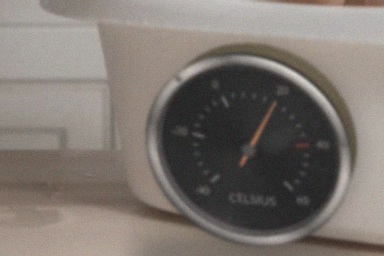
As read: value=20 unit=°C
